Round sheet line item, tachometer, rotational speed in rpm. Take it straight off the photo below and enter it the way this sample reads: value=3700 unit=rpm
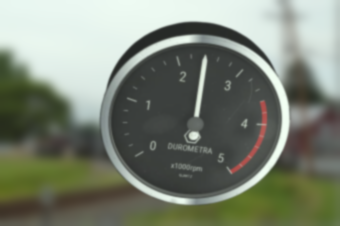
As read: value=2400 unit=rpm
